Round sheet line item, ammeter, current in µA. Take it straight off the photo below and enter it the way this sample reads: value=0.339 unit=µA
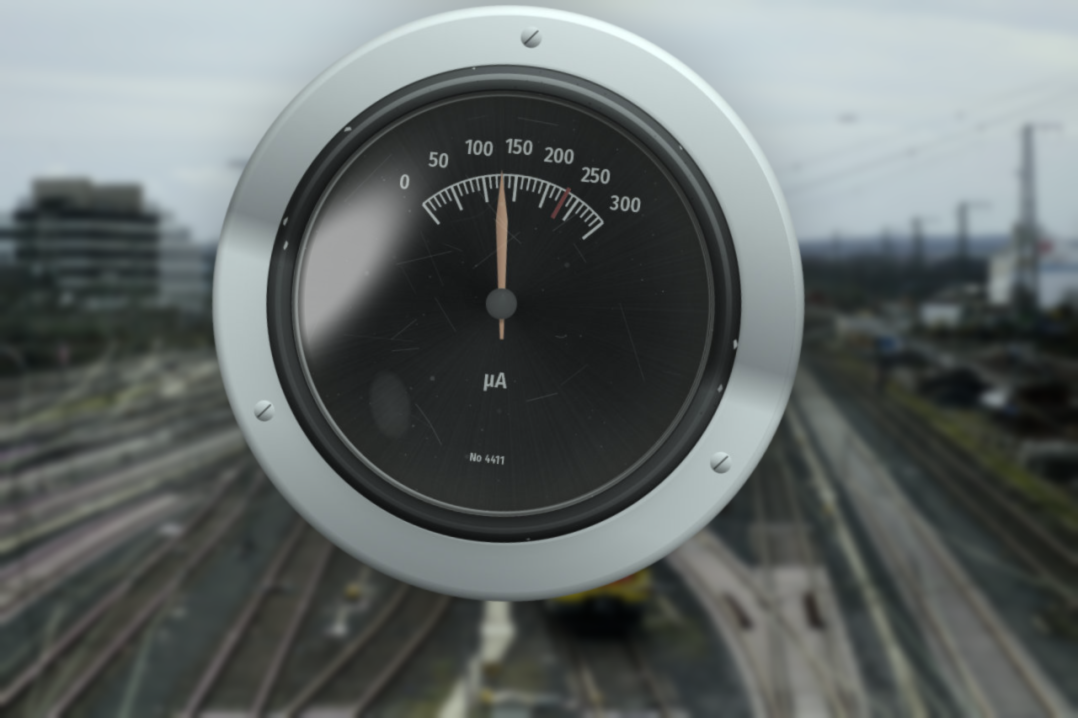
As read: value=130 unit=µA
